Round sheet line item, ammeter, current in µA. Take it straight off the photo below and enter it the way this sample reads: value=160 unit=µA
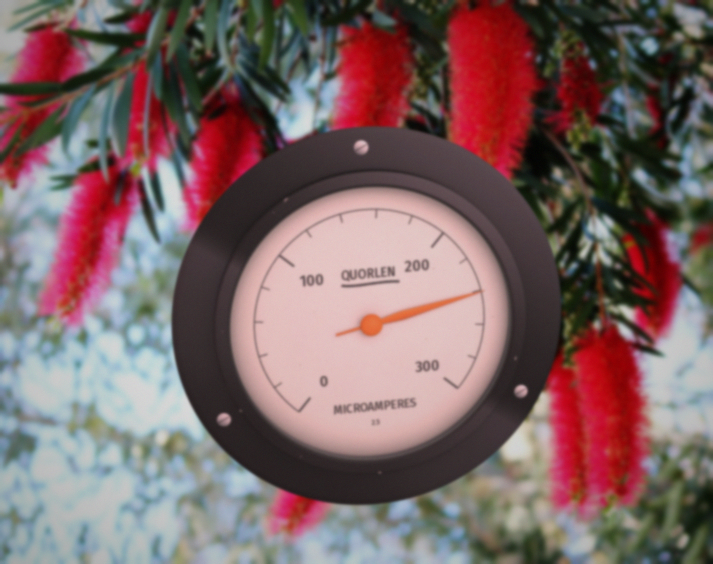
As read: value=240 unit=µA
